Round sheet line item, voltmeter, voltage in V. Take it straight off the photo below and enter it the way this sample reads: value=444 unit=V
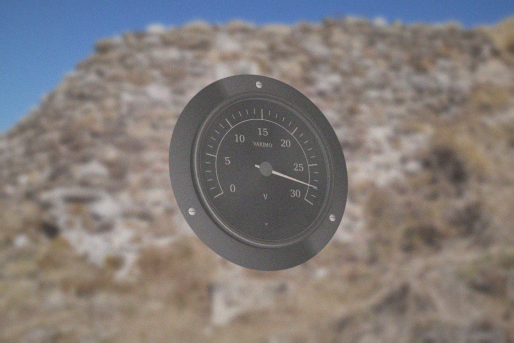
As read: value=28 unit=V
